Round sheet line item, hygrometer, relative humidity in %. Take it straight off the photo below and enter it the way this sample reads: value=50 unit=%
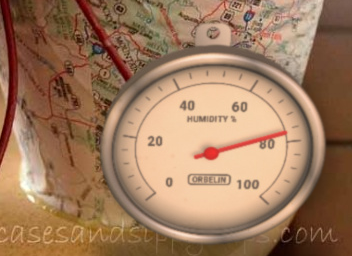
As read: value=76 unit=%
